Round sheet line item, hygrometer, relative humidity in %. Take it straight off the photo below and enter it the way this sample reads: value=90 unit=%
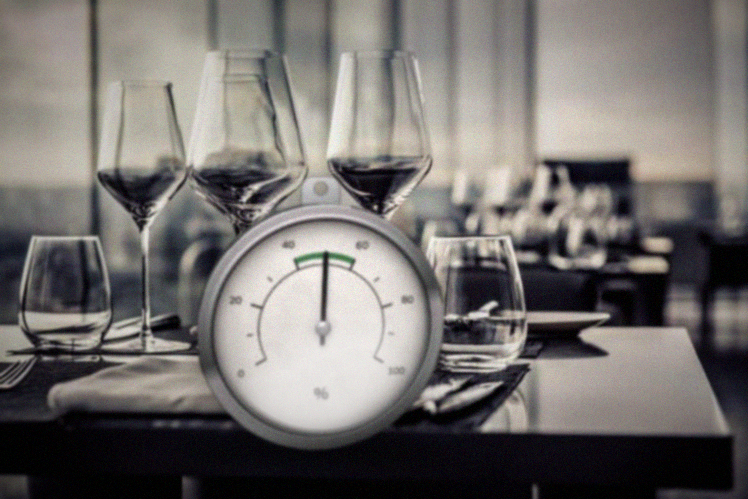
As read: value=50 unit=%
